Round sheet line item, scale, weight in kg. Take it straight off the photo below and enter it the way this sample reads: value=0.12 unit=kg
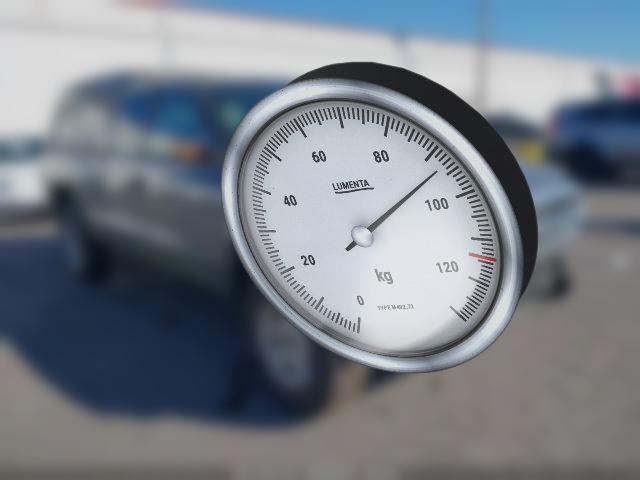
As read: value=93 unit=kg
